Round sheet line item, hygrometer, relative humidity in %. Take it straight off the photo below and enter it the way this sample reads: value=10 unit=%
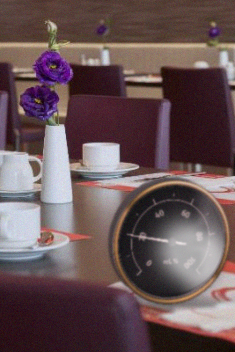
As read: value=20 unit=%
